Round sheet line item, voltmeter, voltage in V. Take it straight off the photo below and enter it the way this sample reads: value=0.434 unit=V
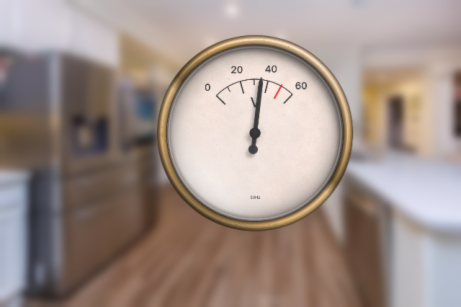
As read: value=35 unit=V
